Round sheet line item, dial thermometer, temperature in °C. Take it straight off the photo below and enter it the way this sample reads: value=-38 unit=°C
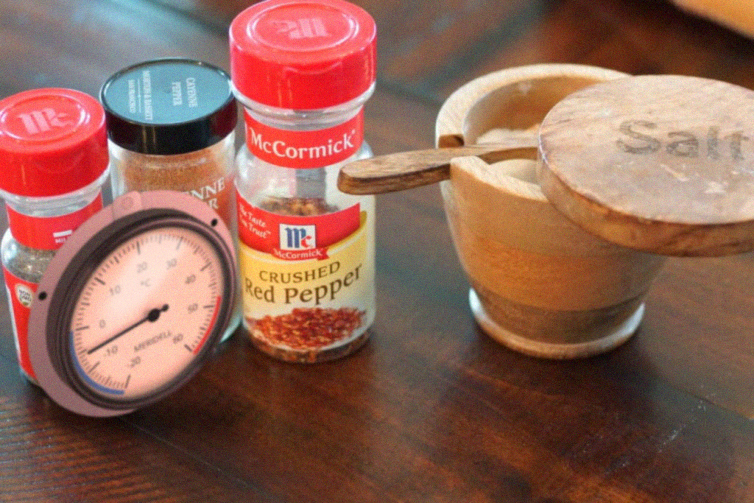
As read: value=-5 unit=°C
